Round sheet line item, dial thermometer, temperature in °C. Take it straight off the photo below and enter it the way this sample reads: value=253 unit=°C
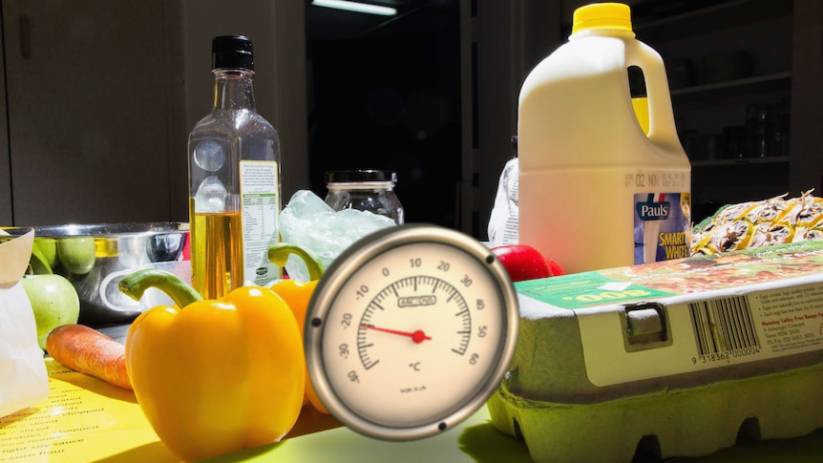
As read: value=-20 unit=°C
